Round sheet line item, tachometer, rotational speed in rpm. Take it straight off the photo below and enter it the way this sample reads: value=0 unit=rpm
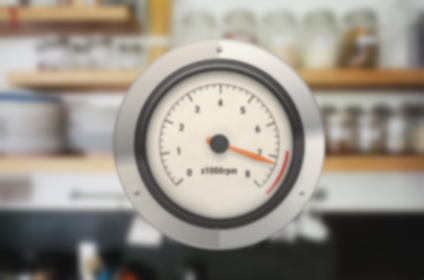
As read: value=7200 unit=rpm
